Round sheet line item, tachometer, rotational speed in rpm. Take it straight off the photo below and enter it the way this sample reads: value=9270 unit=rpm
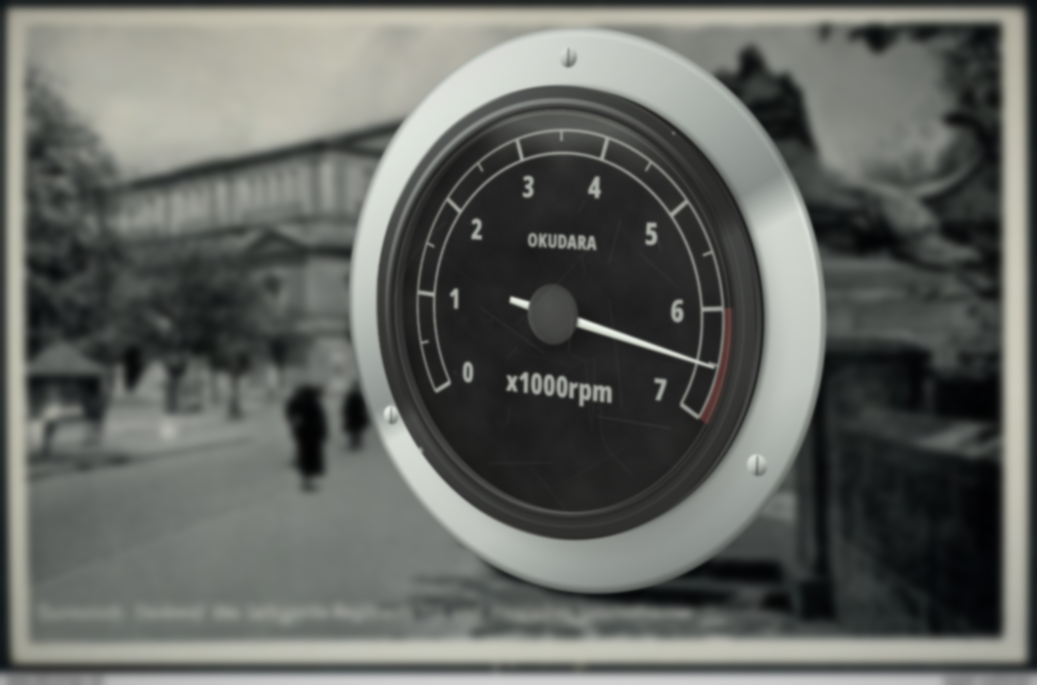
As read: value=6500 unit=rpm
